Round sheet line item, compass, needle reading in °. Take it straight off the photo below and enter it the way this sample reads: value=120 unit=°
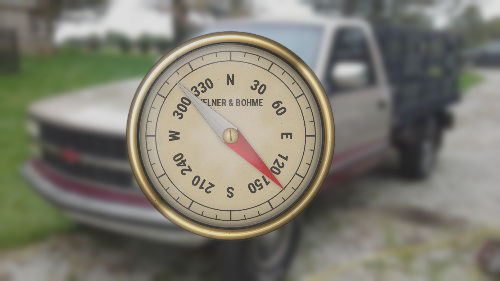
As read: value=135 unit=°
